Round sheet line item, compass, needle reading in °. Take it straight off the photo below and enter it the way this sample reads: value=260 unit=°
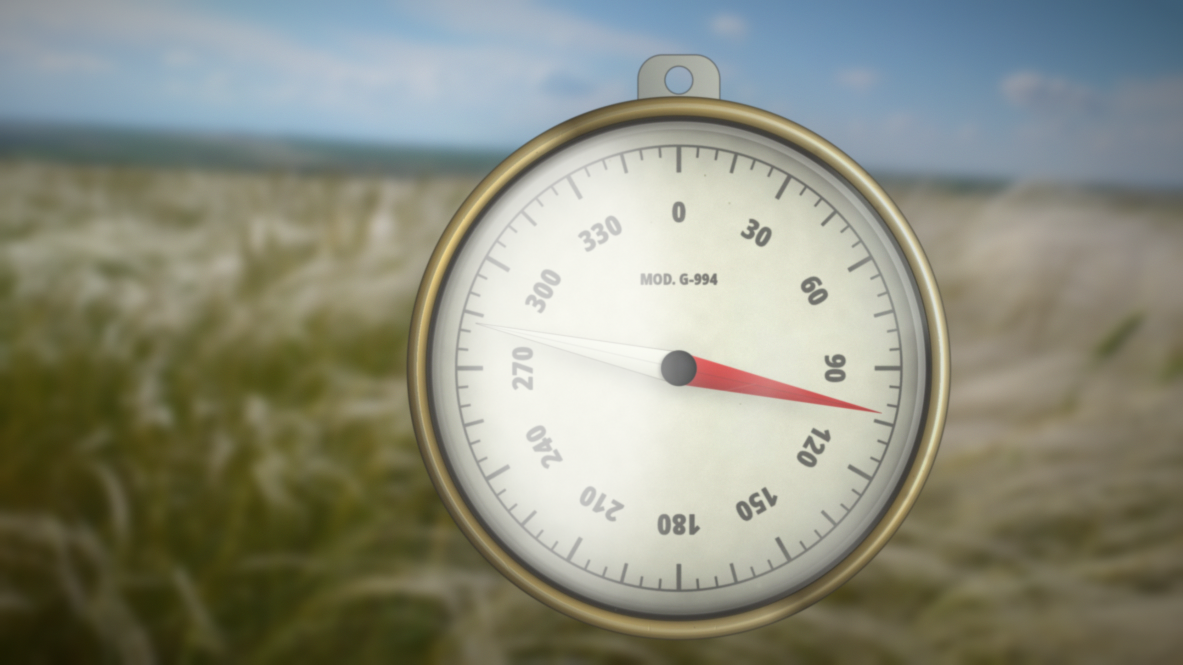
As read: value=102.5 unit=°
